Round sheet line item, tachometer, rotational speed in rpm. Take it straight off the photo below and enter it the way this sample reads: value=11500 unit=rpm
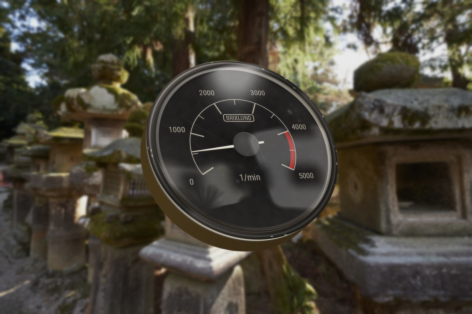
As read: value=500 unit=rpm
